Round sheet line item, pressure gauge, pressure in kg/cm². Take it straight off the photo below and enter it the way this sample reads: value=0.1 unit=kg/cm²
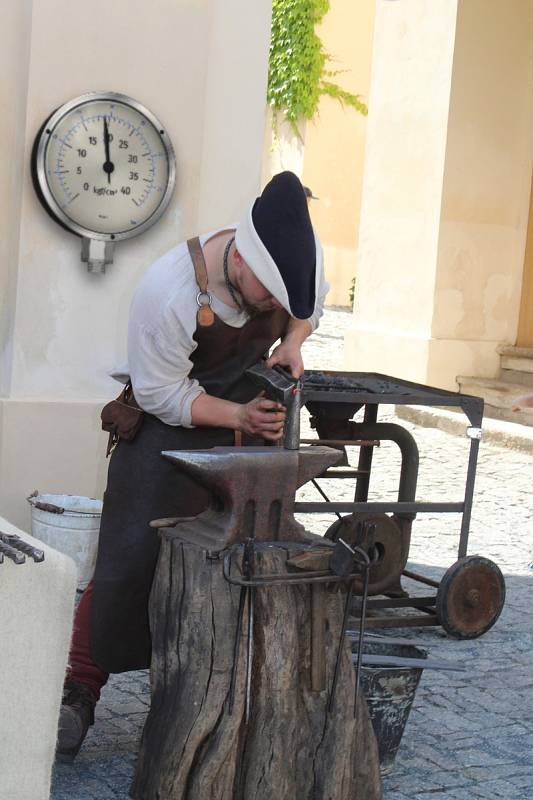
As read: value=19 unit=kg/cm²
